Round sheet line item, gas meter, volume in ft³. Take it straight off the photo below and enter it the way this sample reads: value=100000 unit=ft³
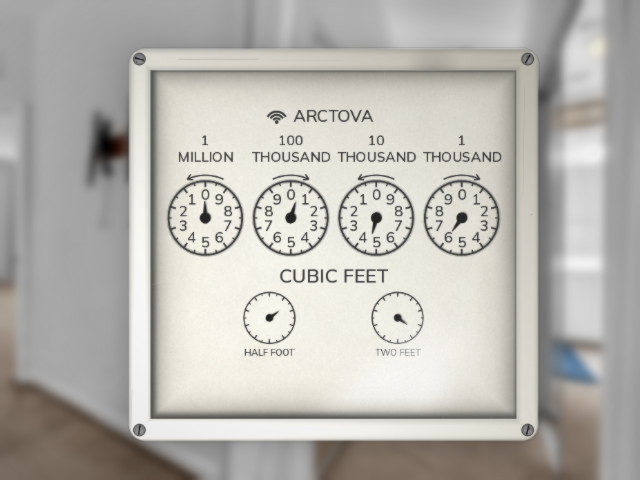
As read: value=4600 unit=ft³
